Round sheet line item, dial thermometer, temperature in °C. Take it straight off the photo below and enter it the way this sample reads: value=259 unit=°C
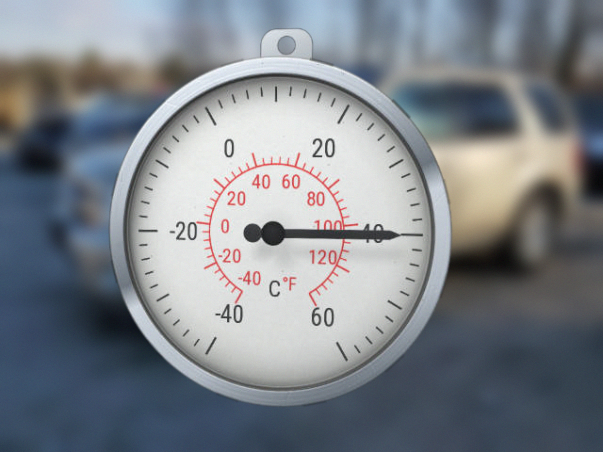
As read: value=40 unit=°C
